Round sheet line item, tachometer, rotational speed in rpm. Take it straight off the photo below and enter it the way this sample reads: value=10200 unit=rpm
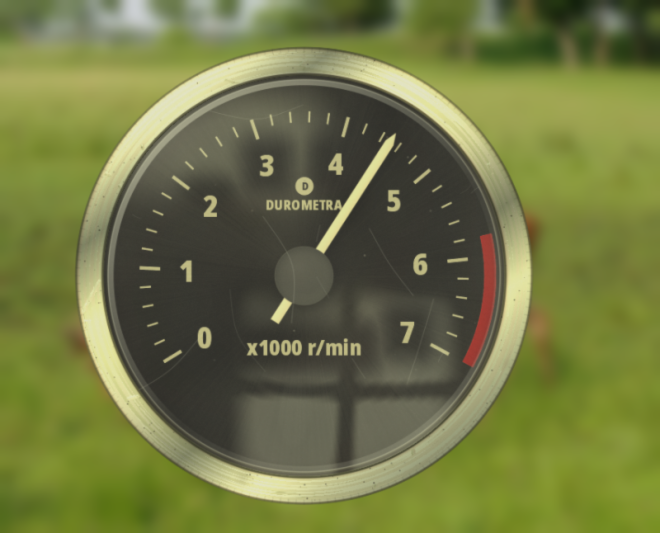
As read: value=4500 unit=rpm
